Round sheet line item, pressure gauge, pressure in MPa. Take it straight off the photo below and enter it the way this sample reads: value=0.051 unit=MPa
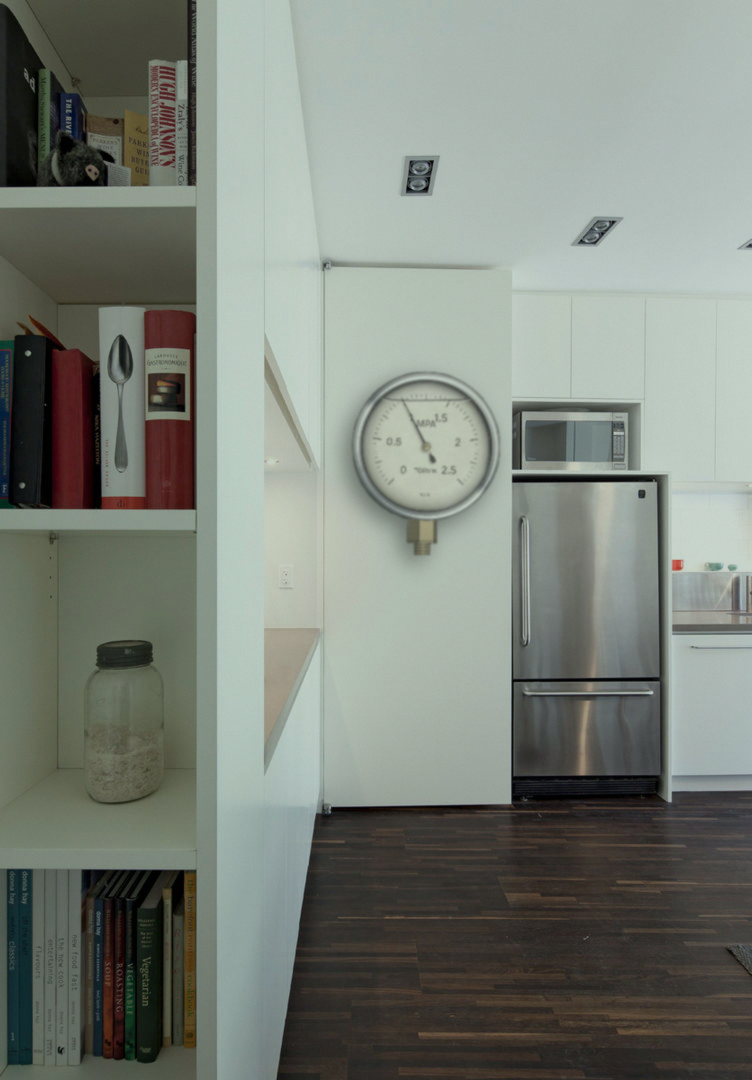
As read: value=1 unit=MPa
